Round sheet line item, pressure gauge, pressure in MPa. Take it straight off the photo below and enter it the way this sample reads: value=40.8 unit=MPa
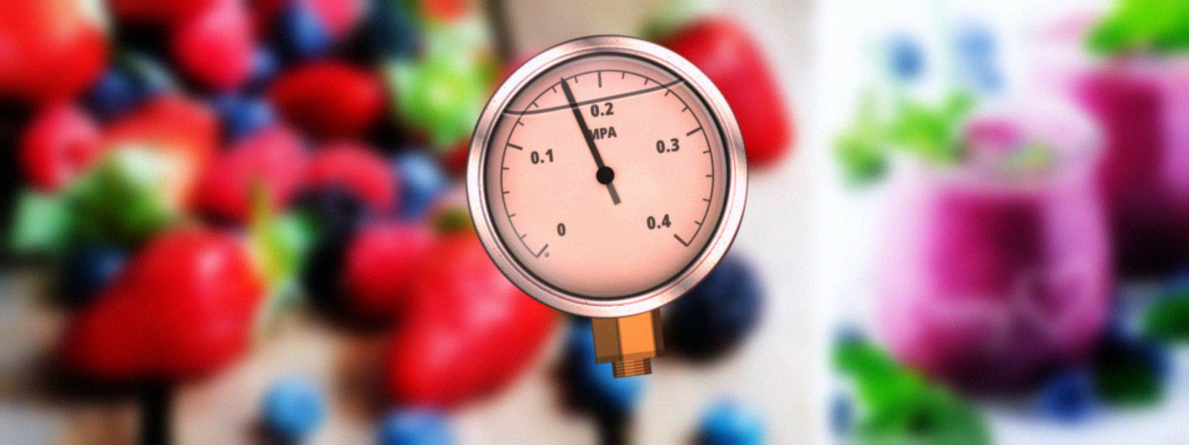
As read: value=0.17 unit=MPa
